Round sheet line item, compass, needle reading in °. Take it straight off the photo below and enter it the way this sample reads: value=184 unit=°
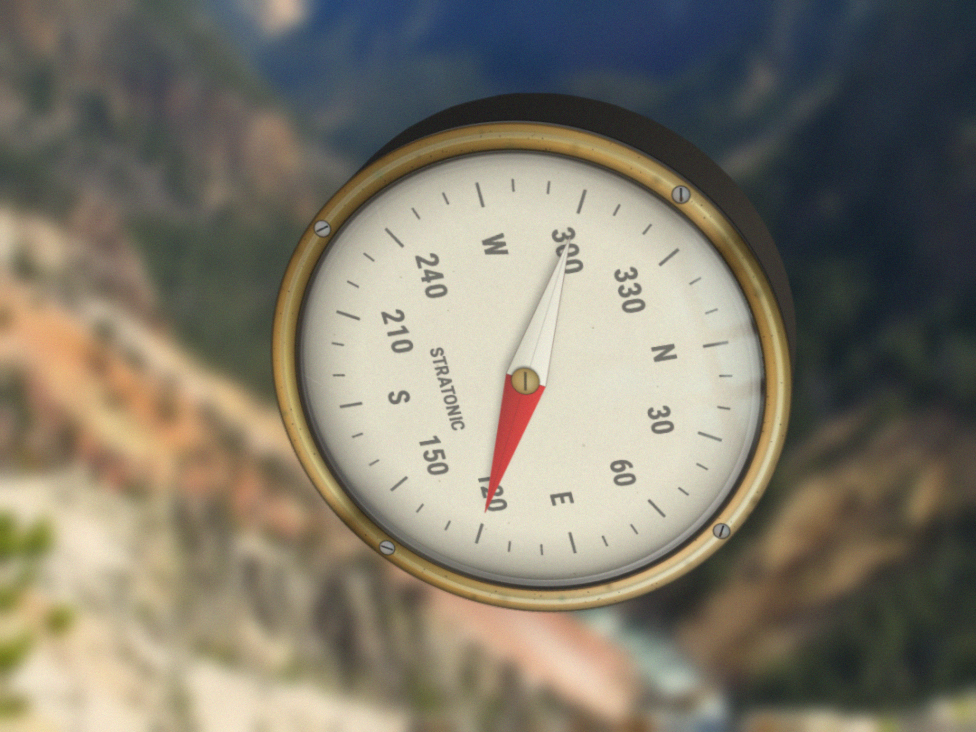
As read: value=120 unit=°
